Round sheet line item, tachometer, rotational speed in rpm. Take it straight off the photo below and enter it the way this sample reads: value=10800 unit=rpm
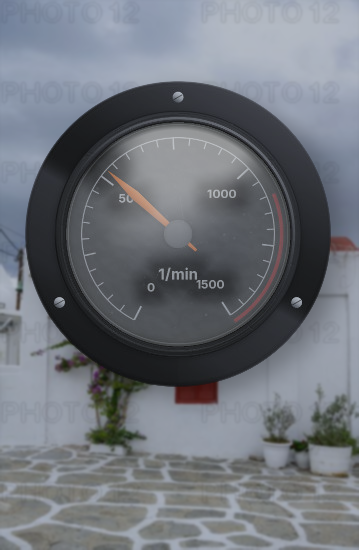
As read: value=525 unit=rpm
